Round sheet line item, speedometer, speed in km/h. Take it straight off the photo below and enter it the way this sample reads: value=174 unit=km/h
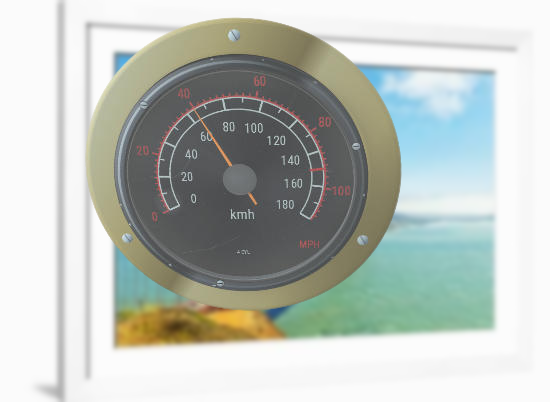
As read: value=65 unit=km/h
